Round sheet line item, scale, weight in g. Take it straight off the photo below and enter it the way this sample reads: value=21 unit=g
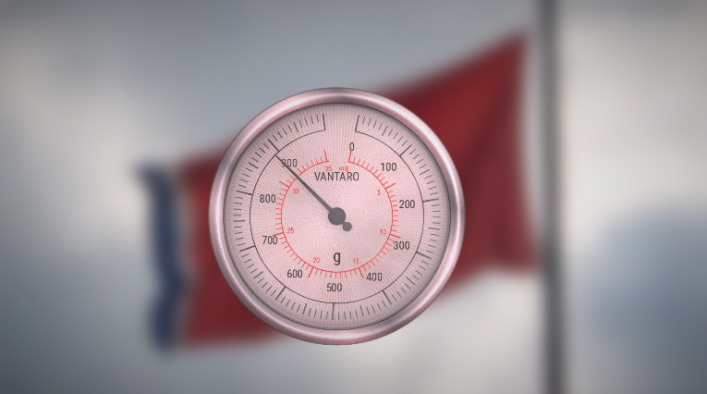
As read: value=890 unit=g
